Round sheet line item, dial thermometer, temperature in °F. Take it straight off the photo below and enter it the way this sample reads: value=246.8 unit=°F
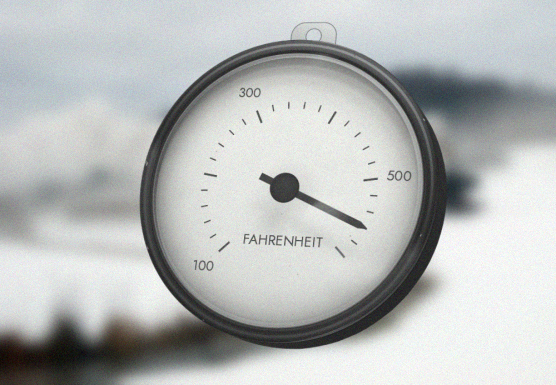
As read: value=560 unit=°F
